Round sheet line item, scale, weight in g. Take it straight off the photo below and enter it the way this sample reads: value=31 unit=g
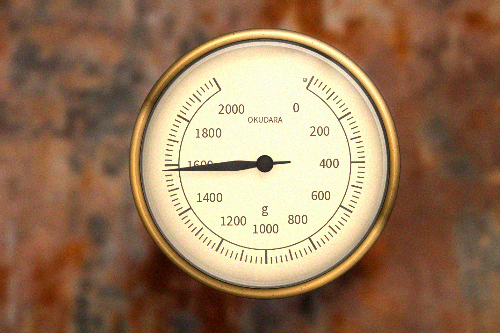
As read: value=1580 unit=g
